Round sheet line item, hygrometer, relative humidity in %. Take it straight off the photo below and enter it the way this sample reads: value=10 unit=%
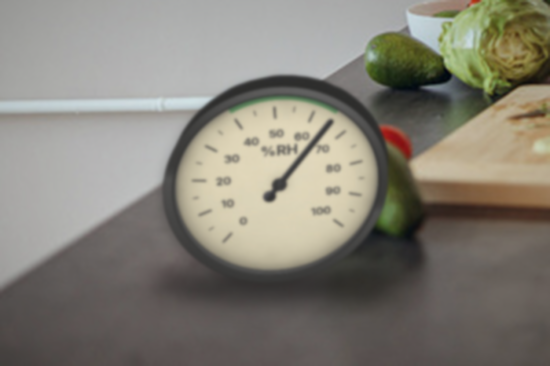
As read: value=65 unit=%
